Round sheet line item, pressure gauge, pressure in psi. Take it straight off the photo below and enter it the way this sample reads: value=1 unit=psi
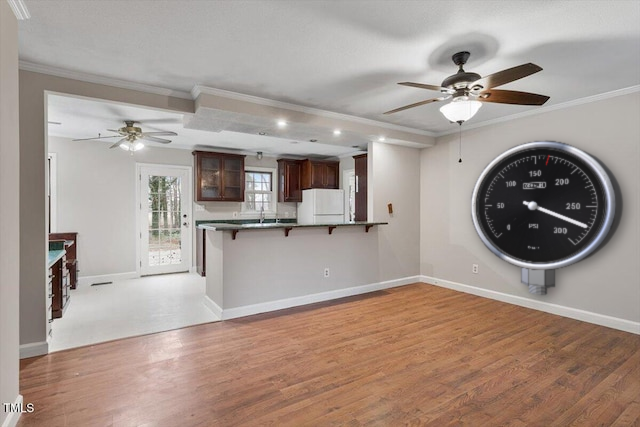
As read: value=275 unit=psi
